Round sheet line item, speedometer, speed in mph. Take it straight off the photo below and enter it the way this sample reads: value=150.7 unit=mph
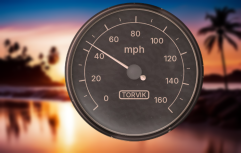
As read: value=45 unit=mph
